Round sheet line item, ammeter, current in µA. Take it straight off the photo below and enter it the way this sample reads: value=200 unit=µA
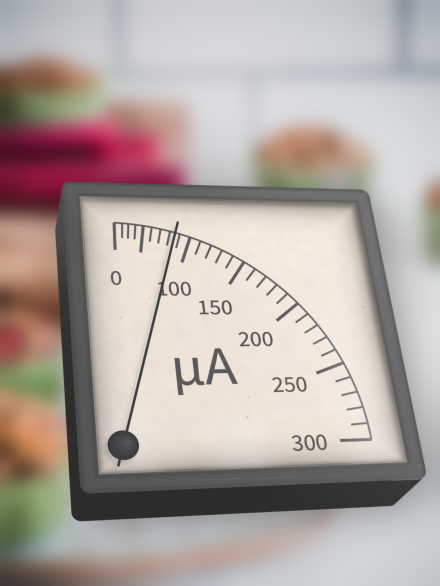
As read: value=85 unit=µA
